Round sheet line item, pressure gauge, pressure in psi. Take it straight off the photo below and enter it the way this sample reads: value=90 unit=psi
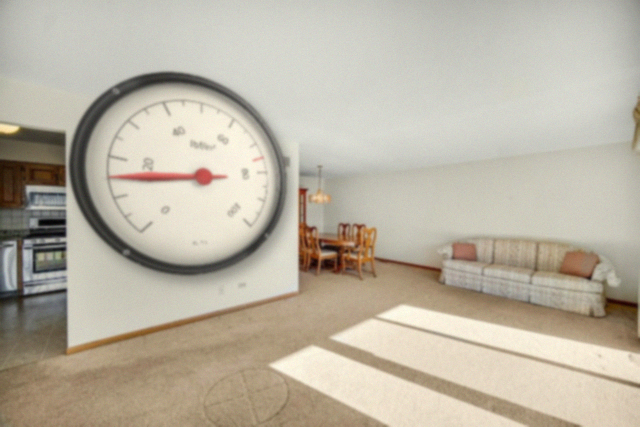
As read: value=15 unit=psi
